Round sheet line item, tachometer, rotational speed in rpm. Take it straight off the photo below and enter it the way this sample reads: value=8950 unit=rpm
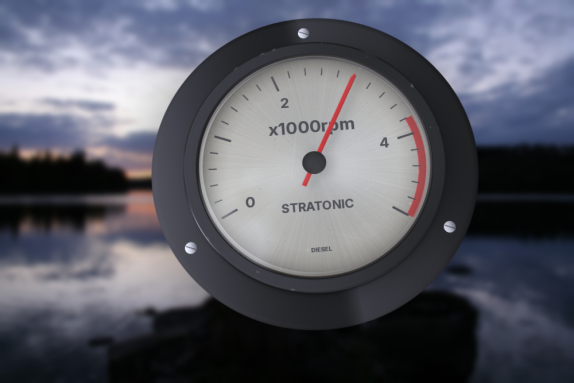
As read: value=3000 unit=rpm
